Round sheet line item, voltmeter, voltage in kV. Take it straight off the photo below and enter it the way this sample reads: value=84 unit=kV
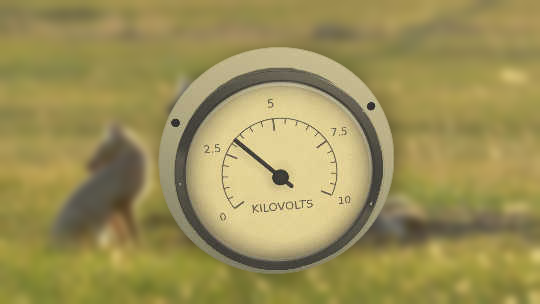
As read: value=3.25 unit=kV
